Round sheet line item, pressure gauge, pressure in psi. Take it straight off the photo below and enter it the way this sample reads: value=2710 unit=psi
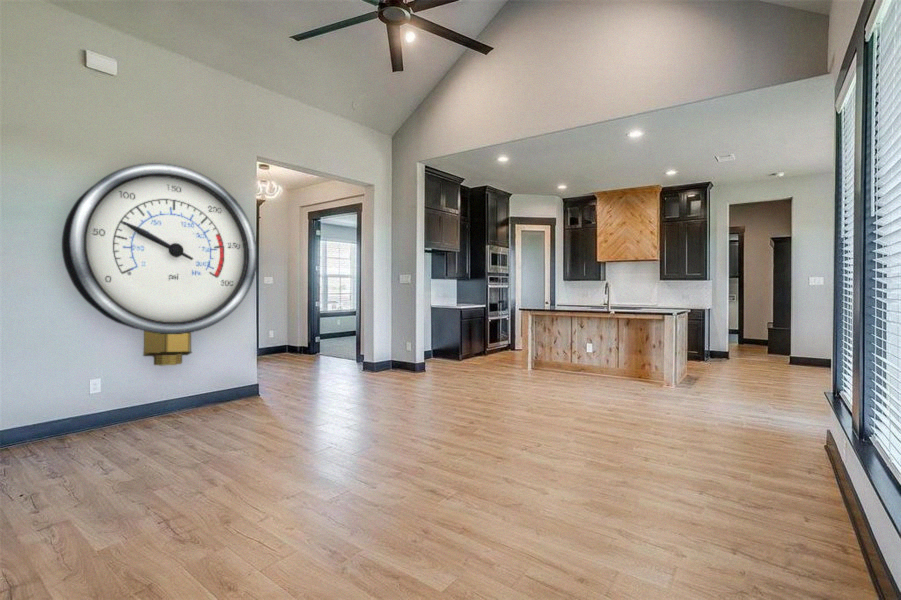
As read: value=70 unit=psi
